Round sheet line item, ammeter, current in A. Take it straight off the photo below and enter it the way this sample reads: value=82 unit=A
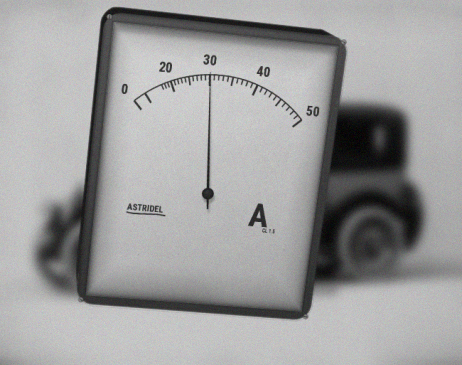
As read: value=30 unit=A
